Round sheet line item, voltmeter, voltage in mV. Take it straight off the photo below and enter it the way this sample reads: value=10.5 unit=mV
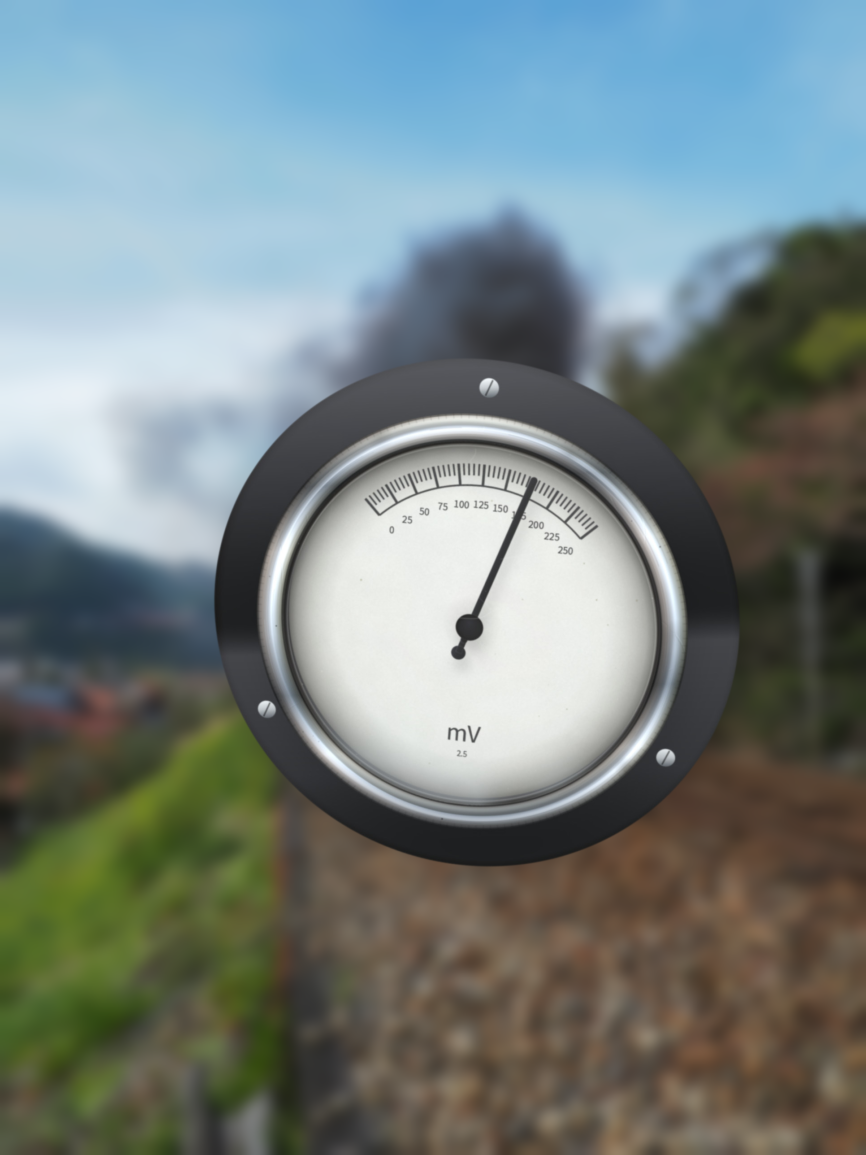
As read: value=175 unit=mV
